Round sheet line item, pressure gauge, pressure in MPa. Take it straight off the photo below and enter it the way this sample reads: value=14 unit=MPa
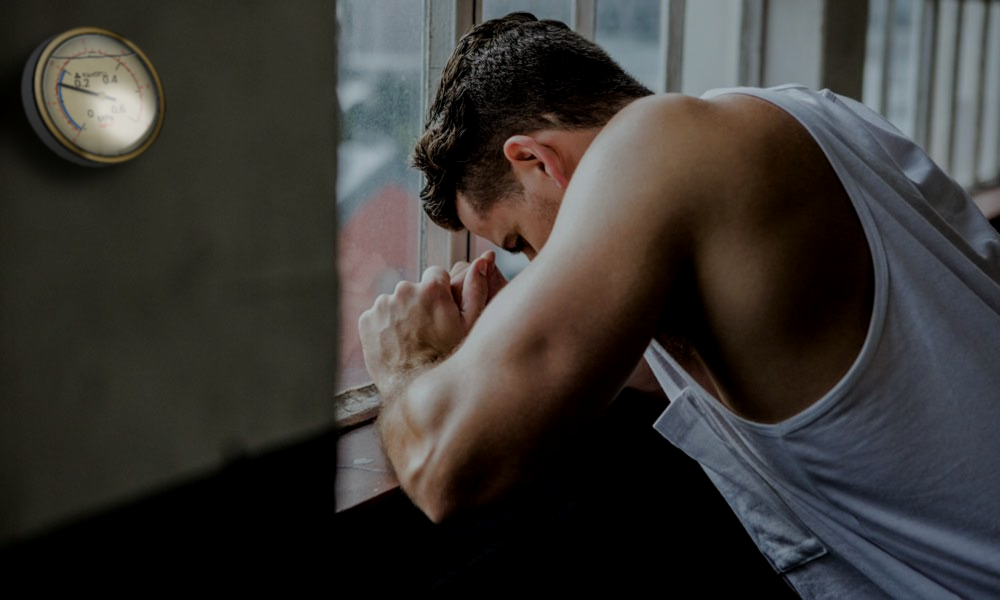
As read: value=0.15 unit=MPa
